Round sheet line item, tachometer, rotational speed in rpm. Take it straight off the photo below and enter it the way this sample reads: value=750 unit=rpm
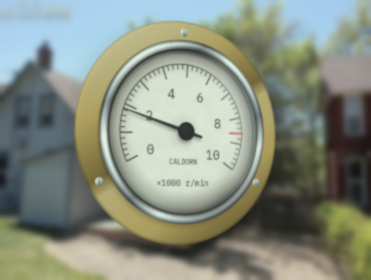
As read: value=1800 unit=rpm
